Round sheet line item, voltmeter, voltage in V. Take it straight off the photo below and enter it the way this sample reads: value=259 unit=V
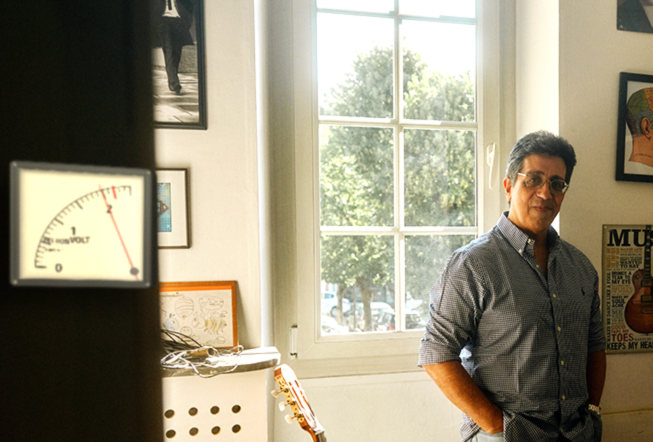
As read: value=2 unit=V
